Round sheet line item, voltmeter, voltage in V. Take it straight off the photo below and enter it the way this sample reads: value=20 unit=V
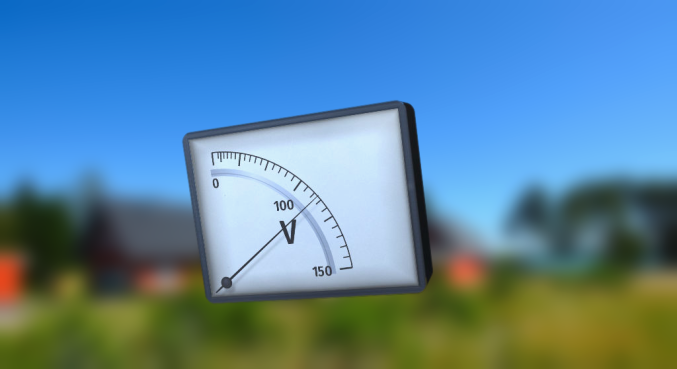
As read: value=112.5 unit=V
